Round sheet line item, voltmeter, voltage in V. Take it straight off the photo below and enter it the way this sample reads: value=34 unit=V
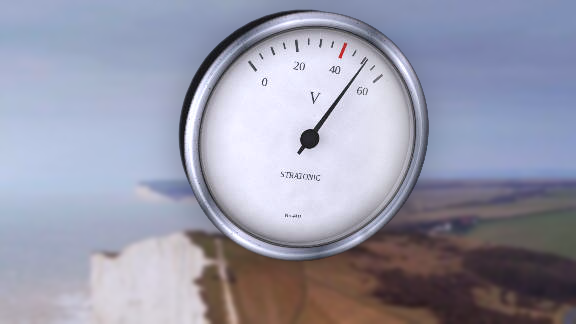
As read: value=50 unit=V
